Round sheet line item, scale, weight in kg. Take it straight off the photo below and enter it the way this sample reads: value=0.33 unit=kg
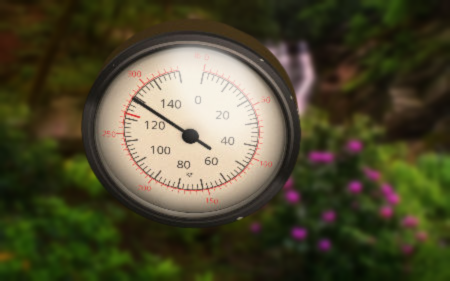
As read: value=130 unit=kg
